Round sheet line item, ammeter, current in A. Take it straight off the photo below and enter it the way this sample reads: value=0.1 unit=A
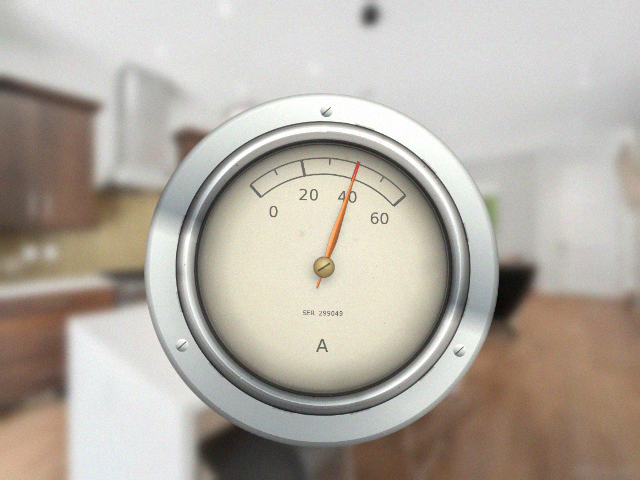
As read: value=40 unit=A
